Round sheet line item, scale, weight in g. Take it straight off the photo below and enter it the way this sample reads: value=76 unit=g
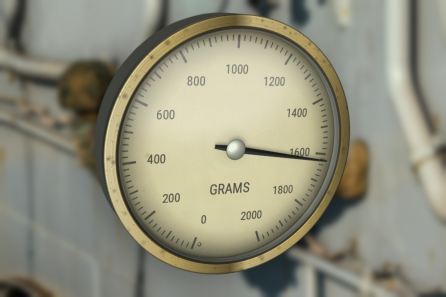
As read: value=1620 unit=g
